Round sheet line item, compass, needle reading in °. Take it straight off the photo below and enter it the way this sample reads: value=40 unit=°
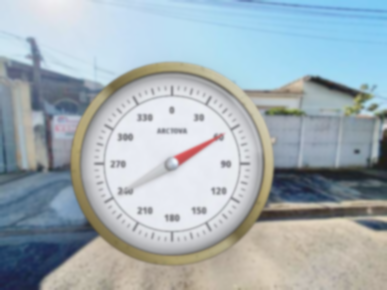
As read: value=60 unit=°
